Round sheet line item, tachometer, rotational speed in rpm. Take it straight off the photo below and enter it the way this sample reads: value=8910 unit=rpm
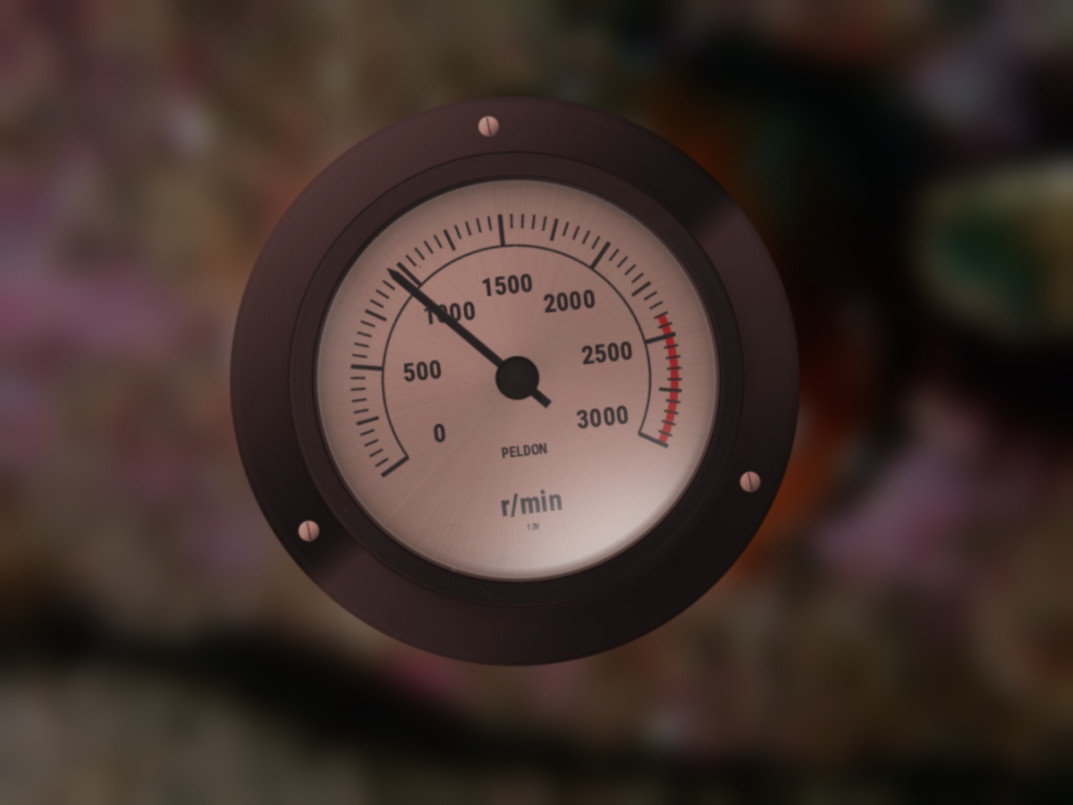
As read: value=950 unit=rpm
